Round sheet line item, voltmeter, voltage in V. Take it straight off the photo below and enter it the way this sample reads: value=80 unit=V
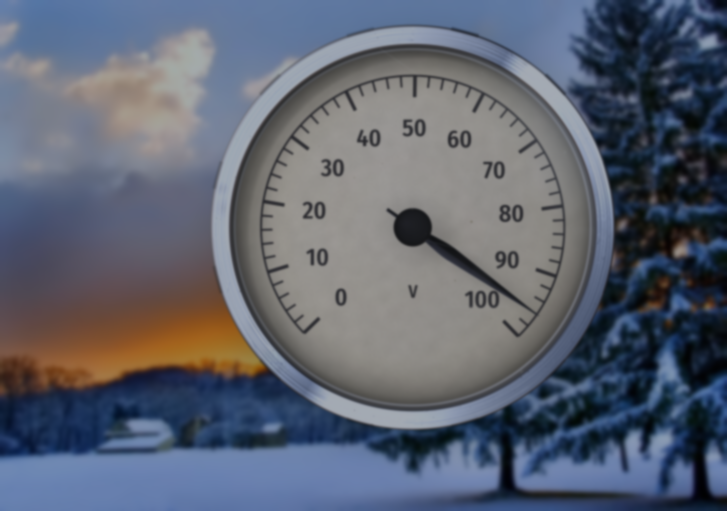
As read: value=96 unit=V
